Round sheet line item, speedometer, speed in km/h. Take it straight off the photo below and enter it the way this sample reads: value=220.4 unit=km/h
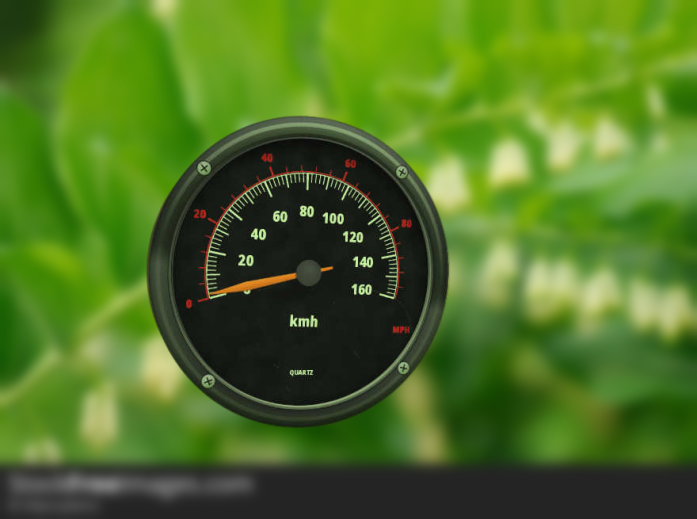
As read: value=2 unit=km/h
